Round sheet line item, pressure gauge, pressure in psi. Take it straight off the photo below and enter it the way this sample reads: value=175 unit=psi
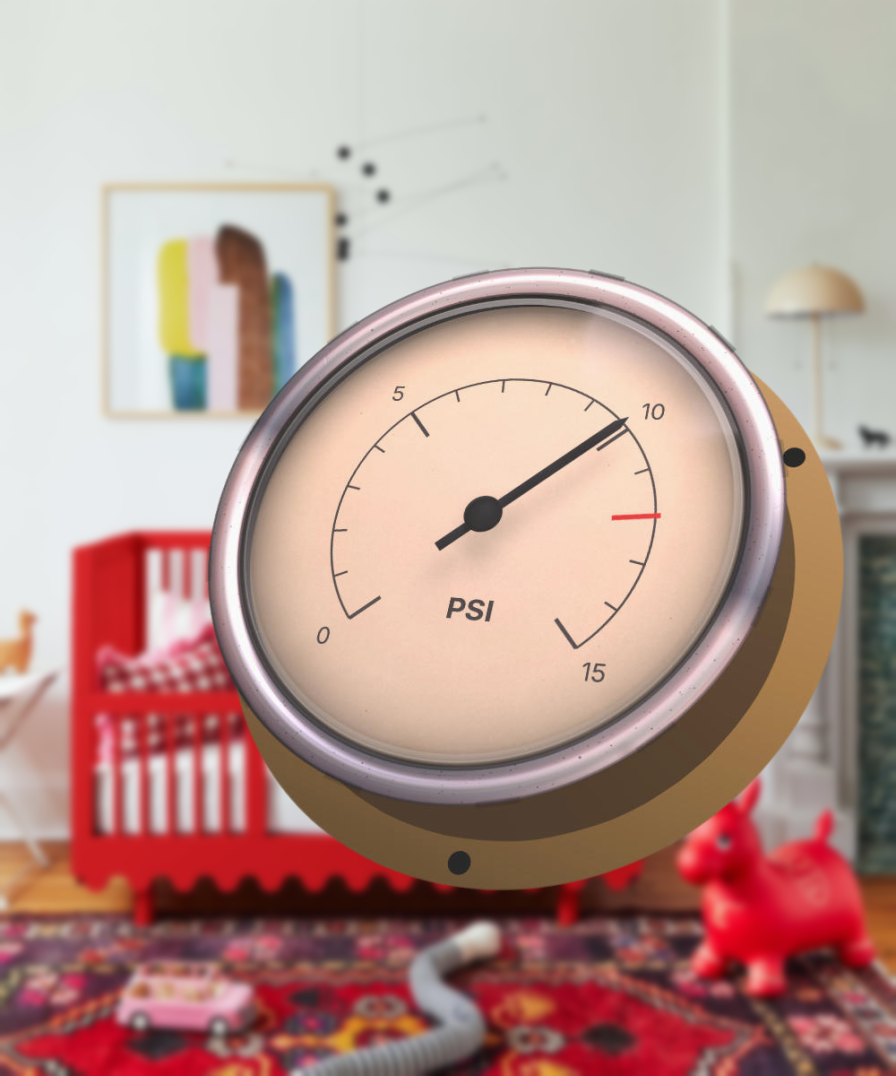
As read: value=10 unit=psi
